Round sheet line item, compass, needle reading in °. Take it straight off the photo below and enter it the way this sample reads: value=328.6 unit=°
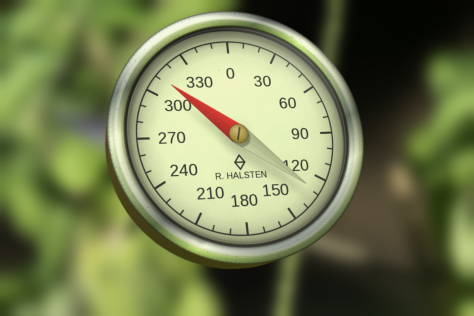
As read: value=310 unit=°
